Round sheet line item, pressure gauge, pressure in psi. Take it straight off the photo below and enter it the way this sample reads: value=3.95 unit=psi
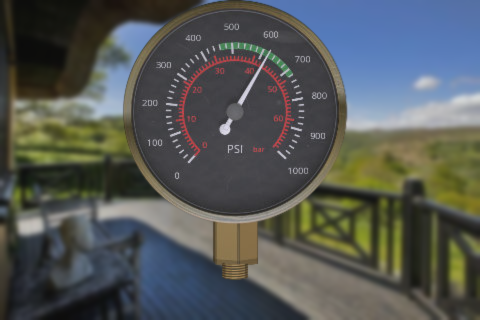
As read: value=620 unit=psi
